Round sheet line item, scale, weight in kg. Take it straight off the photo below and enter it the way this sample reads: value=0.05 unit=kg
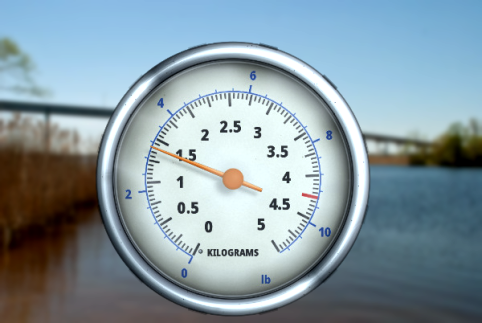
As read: value=1.4 unit=kg
